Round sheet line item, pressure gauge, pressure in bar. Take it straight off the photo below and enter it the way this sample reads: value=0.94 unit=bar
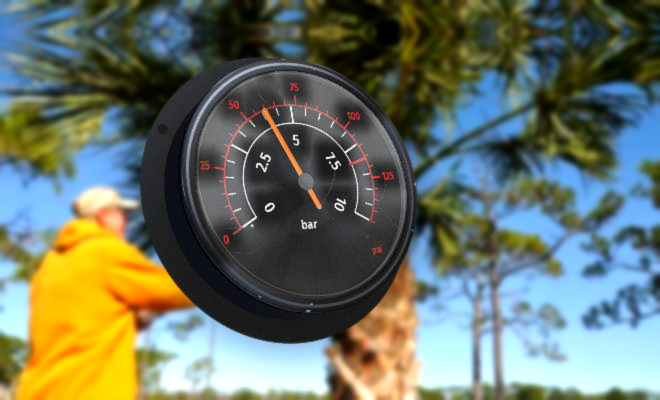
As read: value=4 unit=bar
